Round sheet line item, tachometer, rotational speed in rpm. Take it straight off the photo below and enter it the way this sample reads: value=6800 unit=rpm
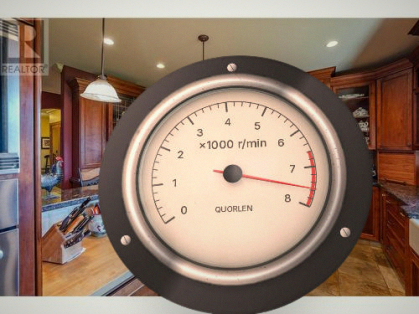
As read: value=7600 unit=rpm
